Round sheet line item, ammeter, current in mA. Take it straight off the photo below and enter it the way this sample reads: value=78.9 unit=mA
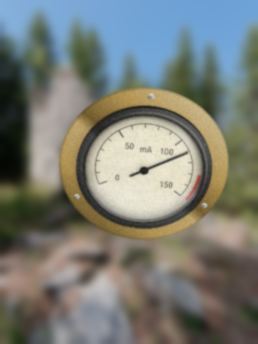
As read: value=110 unit=mA
